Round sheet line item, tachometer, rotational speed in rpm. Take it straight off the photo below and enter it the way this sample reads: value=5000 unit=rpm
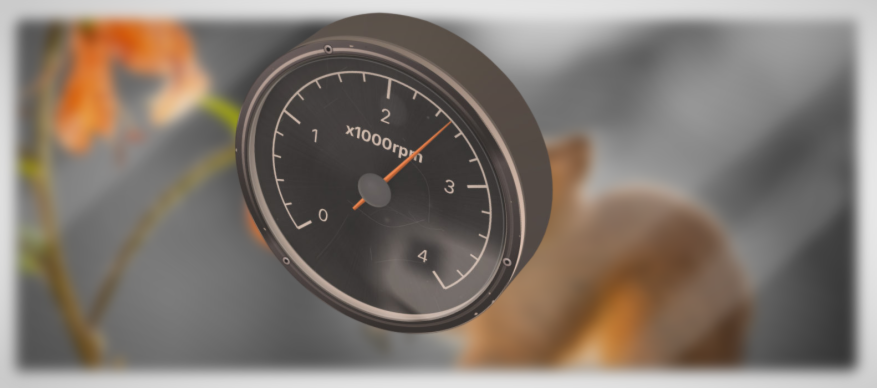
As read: value=2500 unit=rpm
